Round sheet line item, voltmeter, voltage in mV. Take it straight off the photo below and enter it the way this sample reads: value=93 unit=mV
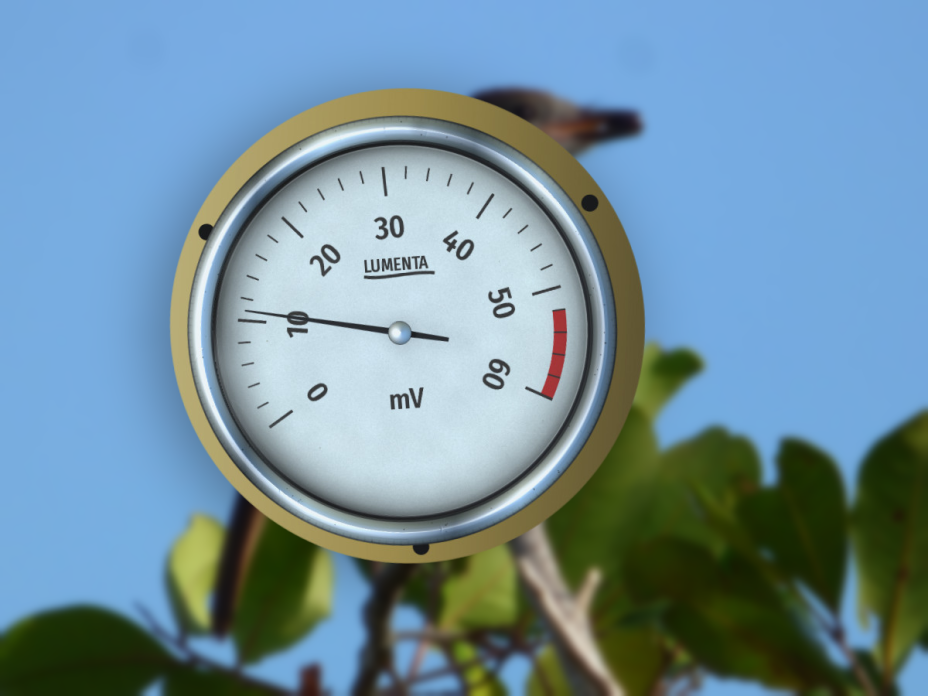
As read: value=11 unit=mV
